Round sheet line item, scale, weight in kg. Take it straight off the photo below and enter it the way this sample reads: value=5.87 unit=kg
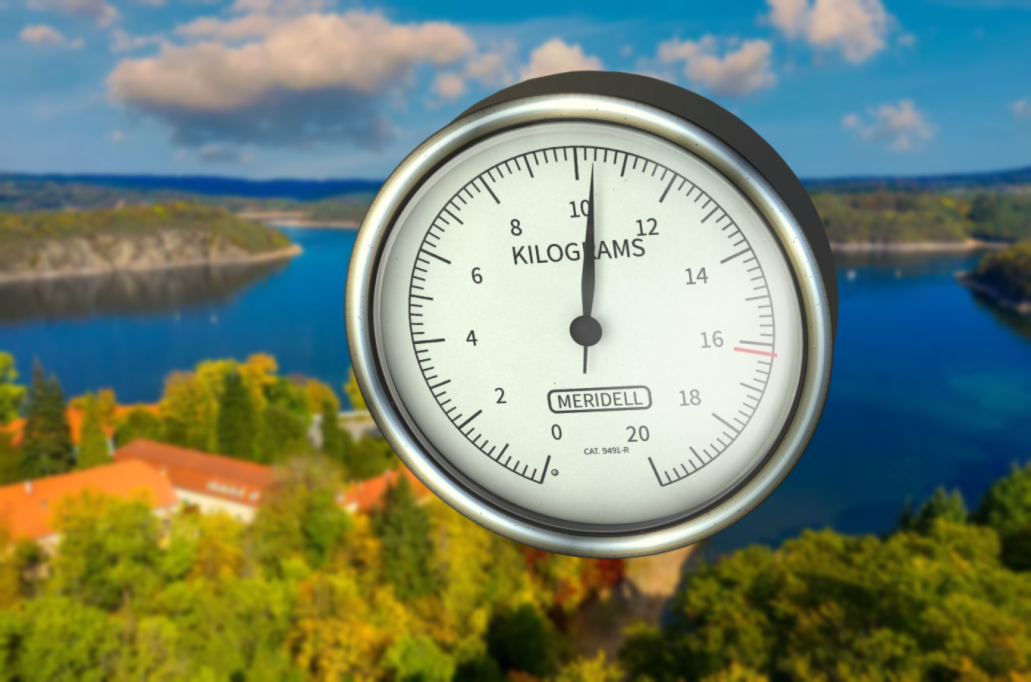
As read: value=10.4 unit=kg
